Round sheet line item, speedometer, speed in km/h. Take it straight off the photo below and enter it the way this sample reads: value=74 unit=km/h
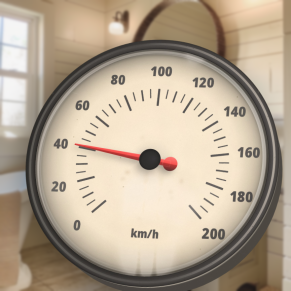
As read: value=40 unit=km/h
